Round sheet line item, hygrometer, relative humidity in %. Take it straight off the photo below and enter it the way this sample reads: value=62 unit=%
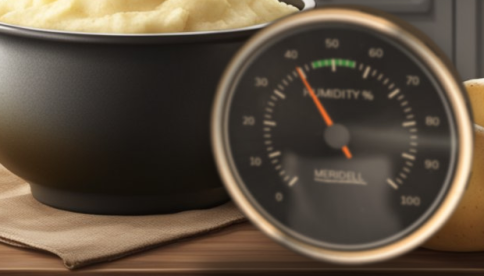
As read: value=40 unit=%
